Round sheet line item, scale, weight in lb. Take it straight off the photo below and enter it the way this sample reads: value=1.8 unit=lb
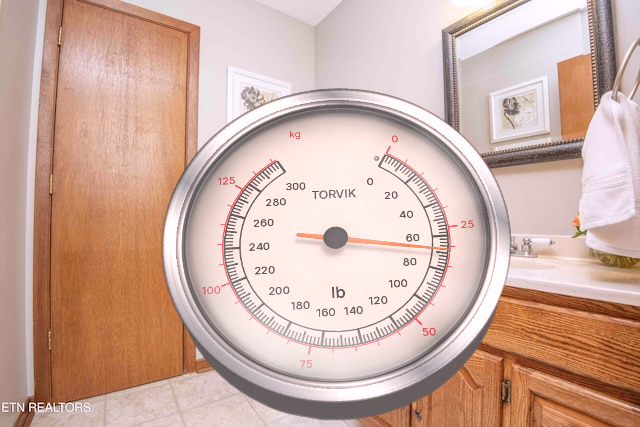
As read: value=70 unit=lb
